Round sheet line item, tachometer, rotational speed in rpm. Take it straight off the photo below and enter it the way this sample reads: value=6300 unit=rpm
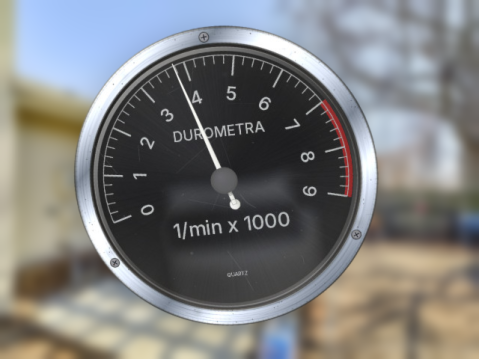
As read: value=3800 unit=rpm
